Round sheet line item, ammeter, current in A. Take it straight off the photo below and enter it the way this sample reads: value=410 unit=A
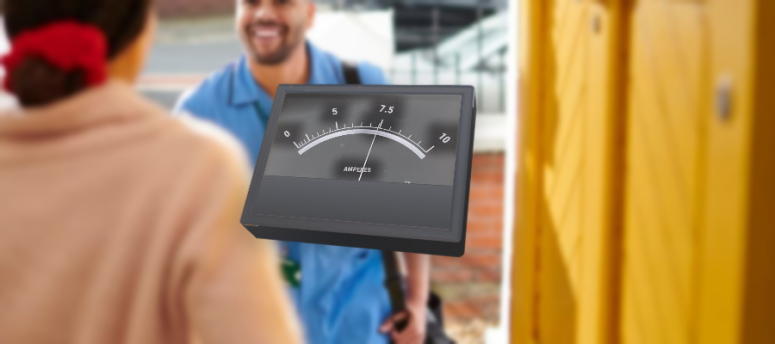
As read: value=7.5 unit=A
